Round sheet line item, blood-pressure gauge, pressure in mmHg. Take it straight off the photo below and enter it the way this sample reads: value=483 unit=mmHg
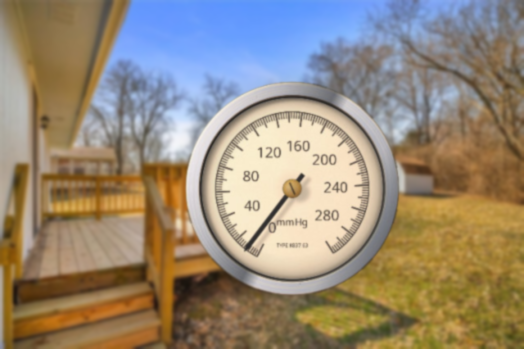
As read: value=10 unit=mmHg
